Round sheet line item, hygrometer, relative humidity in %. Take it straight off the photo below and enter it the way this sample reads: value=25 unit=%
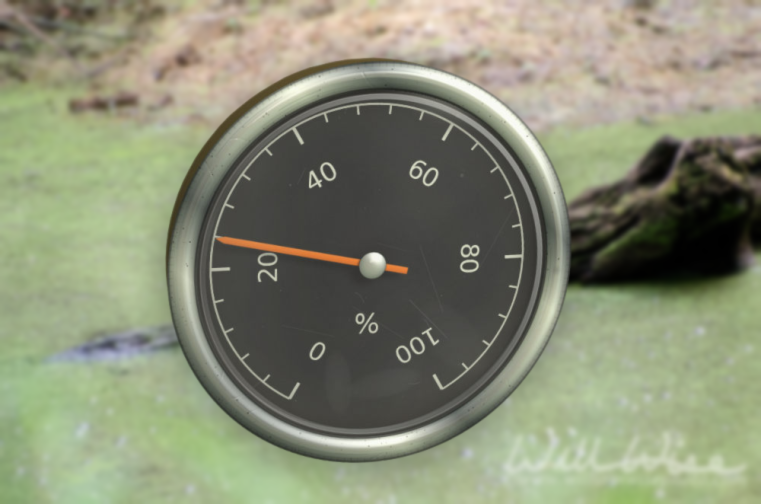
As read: value=24 unit=%
